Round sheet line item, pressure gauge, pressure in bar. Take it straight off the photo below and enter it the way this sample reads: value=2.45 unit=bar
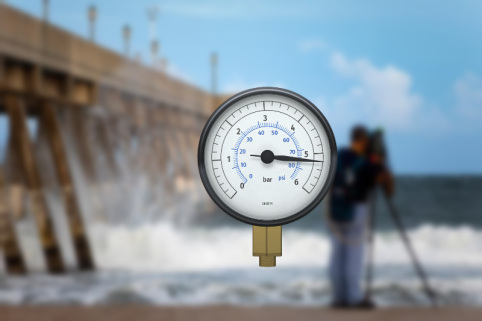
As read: value=5.2 unit=bar
